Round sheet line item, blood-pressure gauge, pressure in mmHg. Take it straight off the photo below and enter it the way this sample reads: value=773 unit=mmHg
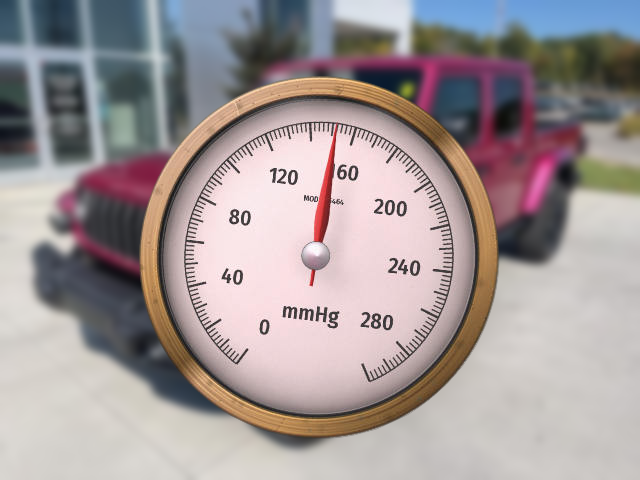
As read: value=152 unit=mmHg
